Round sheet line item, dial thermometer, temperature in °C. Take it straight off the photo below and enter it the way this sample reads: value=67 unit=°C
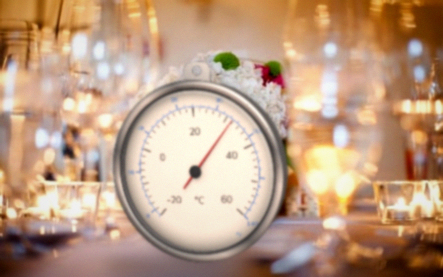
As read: value=32 unit=°C
